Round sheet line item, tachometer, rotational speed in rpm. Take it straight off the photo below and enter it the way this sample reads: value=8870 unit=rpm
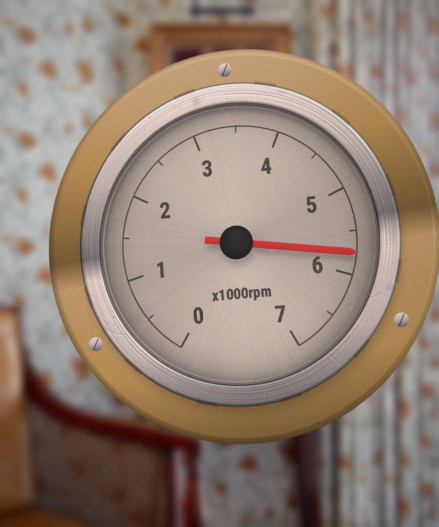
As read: value=5750 unit=rpm
